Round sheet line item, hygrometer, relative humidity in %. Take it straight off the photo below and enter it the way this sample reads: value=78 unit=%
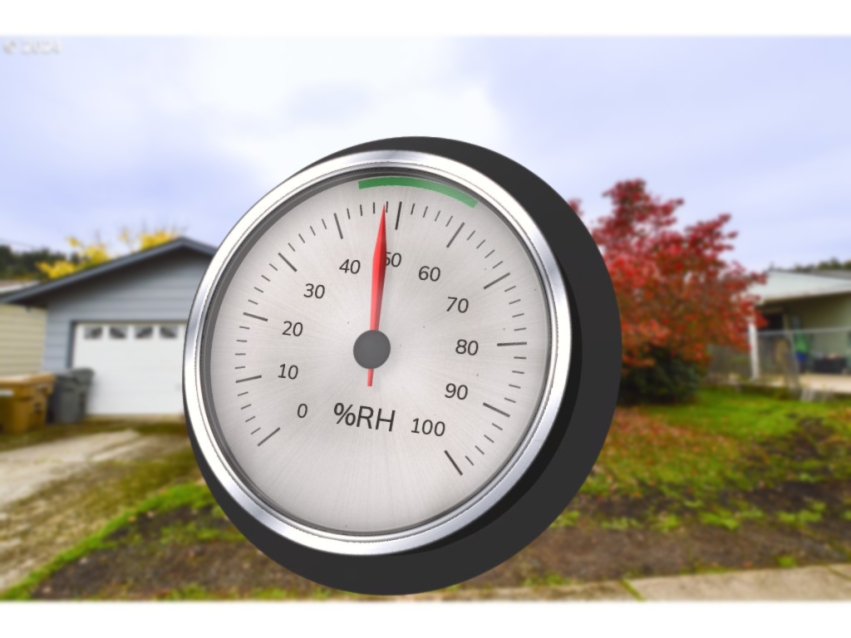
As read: value=48 unit=%
